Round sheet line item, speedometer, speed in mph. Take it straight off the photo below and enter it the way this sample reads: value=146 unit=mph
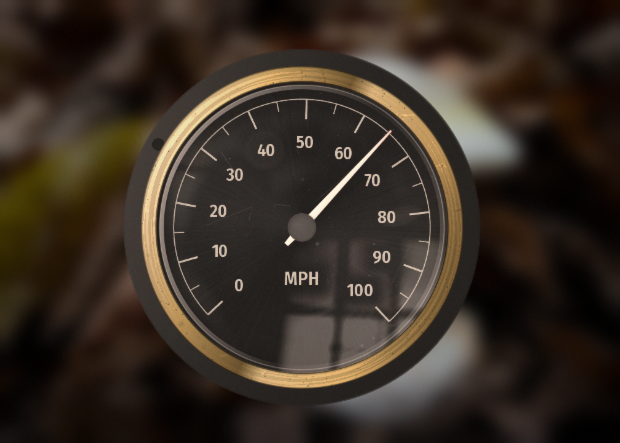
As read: value=65 unit=mph
